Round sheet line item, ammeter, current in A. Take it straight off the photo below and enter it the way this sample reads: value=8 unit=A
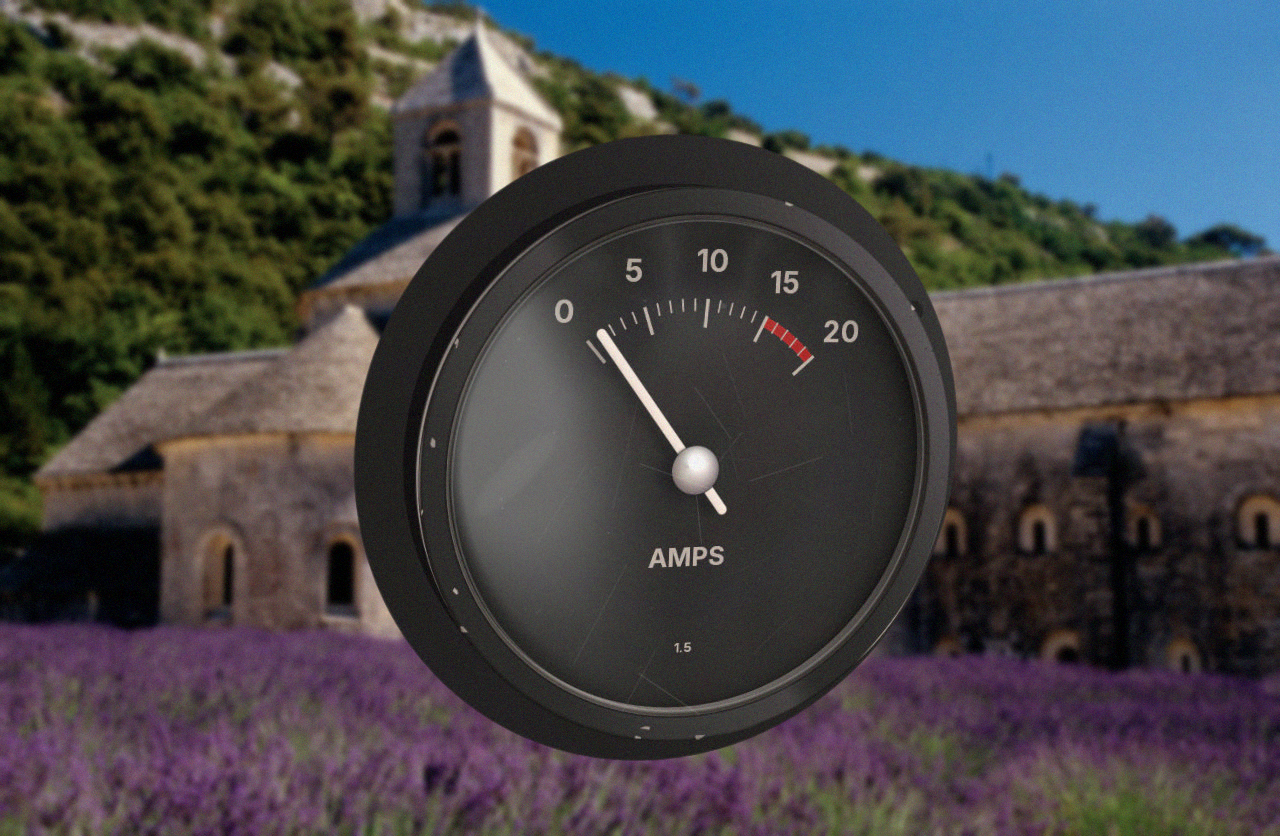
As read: value=1 unit=A
